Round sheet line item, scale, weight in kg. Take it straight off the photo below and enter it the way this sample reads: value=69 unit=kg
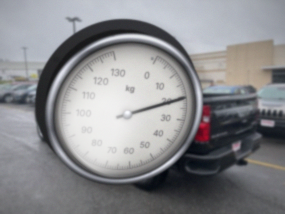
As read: value=20 unit=kg
